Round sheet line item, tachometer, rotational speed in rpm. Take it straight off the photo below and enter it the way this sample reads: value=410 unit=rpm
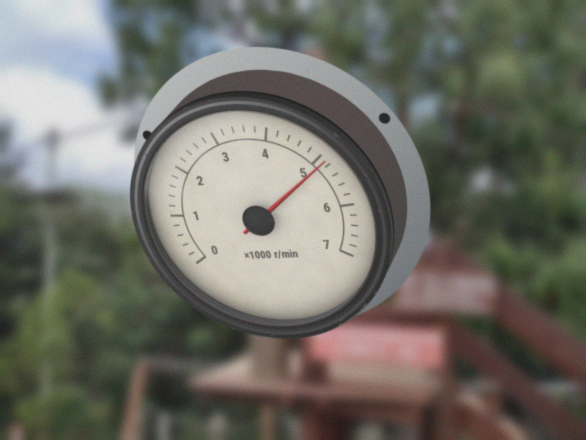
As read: value=5100 unit=rpm
